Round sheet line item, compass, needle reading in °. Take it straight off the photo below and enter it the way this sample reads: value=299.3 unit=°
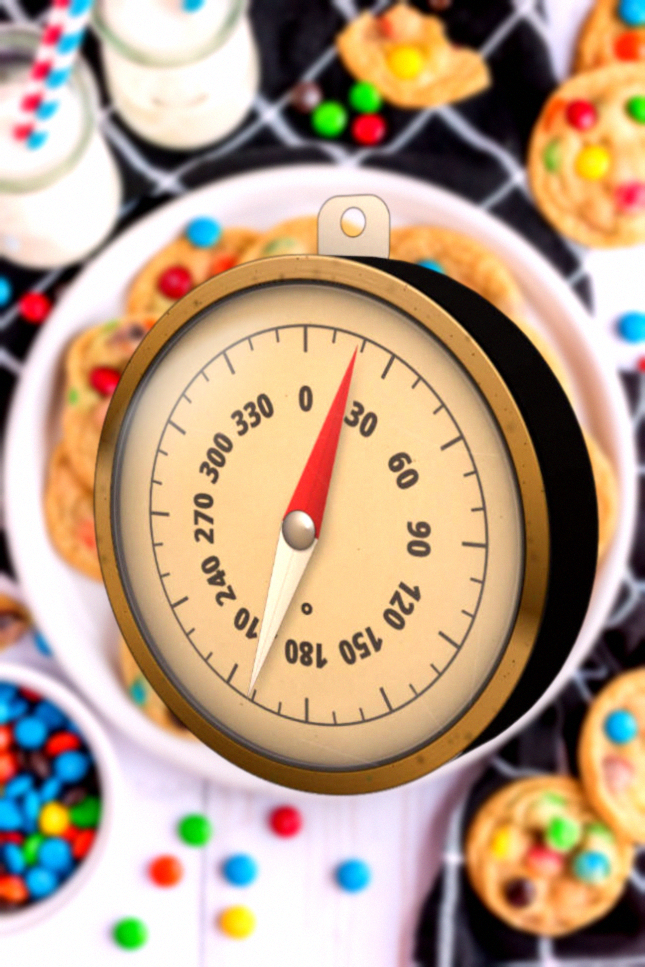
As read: value=20 unit=°
